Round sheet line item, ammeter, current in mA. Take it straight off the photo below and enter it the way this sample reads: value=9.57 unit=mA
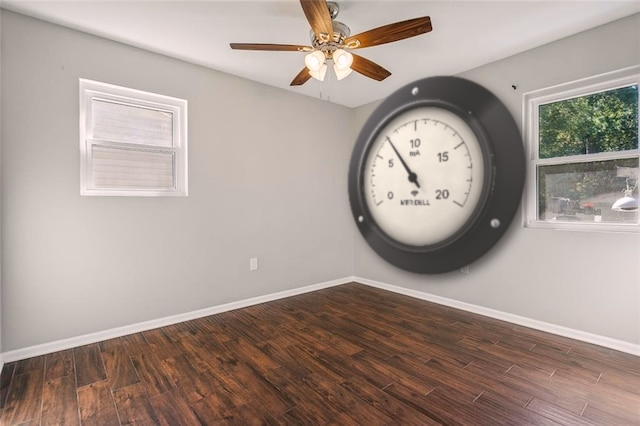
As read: value=7 unit=mA
